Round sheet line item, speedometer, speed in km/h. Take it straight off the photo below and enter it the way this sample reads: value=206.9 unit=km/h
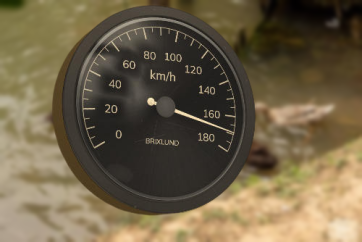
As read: value=170 unit=km/h
